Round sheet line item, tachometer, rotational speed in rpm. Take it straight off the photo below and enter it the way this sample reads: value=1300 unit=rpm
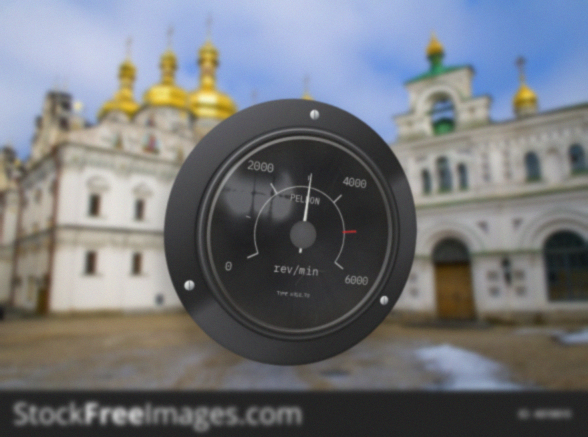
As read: value=3000 unit=rpm
